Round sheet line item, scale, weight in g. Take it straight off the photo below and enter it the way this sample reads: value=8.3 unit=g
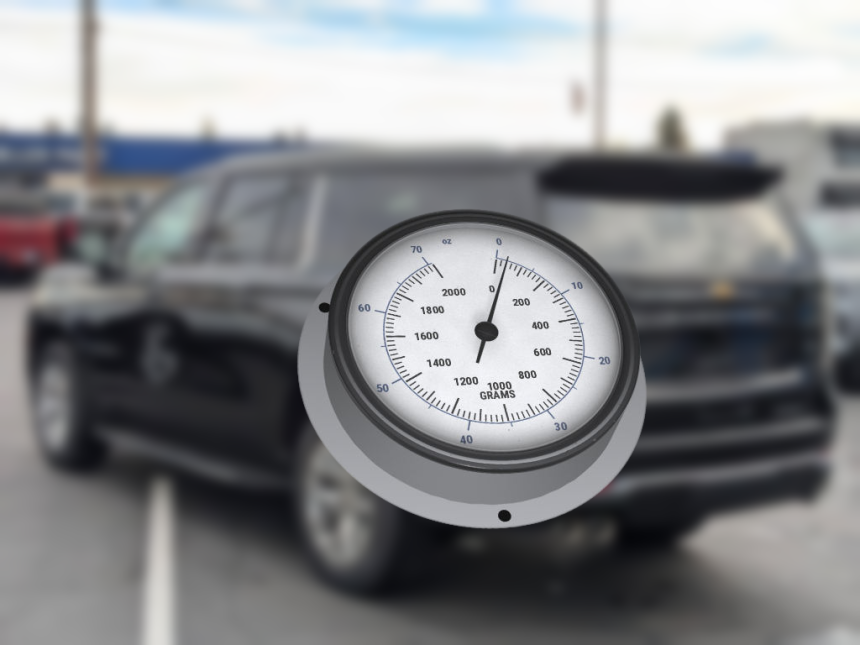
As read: value=40 unit=g
